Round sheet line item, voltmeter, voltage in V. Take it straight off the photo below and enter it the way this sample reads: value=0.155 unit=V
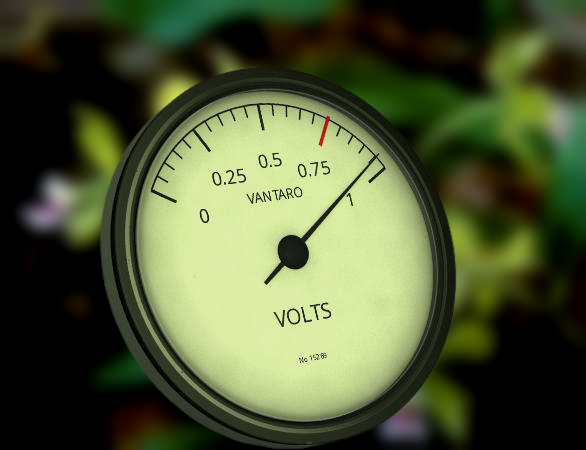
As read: value=0.95 unit=V
